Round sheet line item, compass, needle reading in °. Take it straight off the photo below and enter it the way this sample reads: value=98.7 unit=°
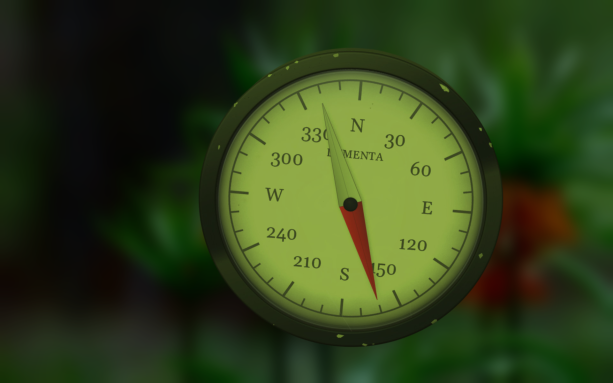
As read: value=160 unit=°
